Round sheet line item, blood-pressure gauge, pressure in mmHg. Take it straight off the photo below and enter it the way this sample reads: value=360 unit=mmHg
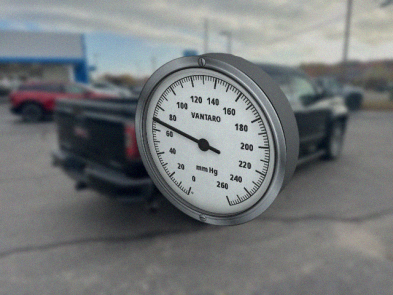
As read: value=70 unit=mmHg
